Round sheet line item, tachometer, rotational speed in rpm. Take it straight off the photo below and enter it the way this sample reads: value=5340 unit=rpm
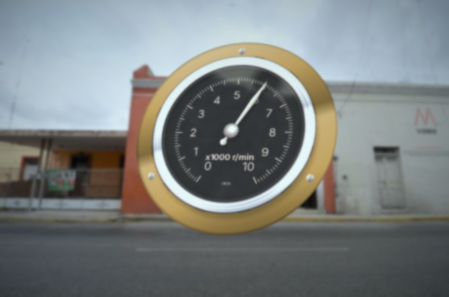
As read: value=6000 unit=rpm
